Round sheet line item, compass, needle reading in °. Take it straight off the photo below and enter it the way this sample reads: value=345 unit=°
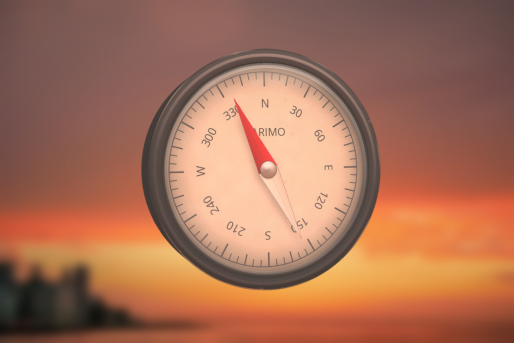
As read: value=335 unit=°
